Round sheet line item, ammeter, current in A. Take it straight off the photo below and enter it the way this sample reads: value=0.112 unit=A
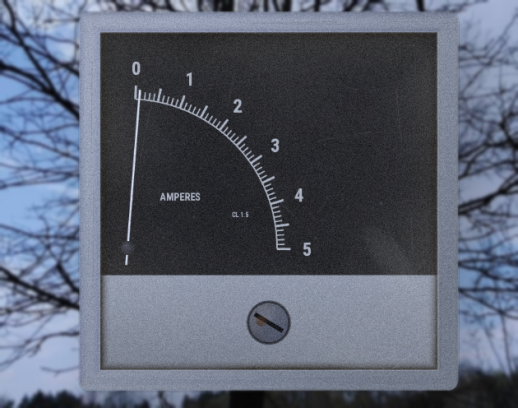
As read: value=0.1 unit=A
